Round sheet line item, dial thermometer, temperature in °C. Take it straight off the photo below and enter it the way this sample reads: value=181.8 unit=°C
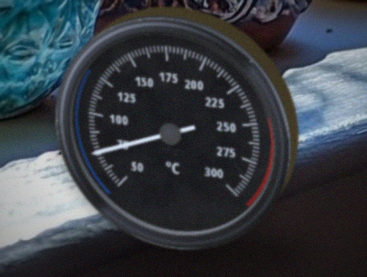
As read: value=75 unit=°C
